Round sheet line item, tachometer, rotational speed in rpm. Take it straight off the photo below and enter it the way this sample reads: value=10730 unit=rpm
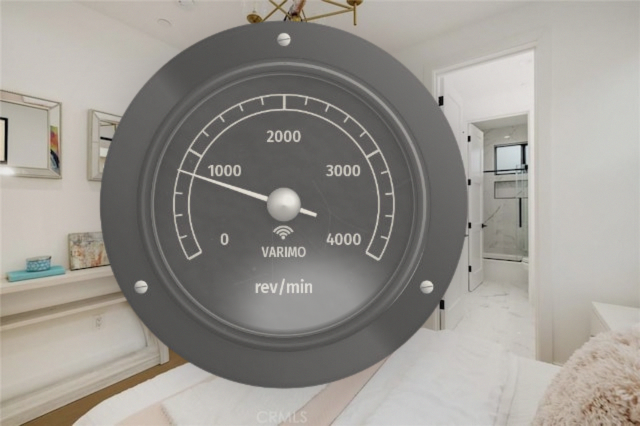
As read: value=800 unit=rpm
